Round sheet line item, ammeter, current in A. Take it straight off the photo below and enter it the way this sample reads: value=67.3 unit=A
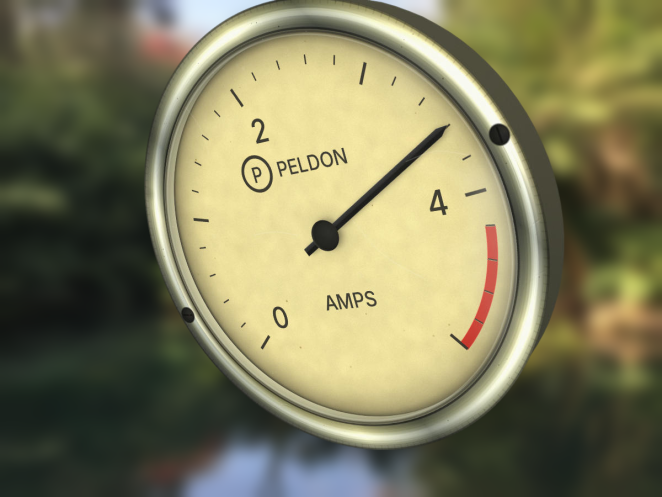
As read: value=3.6 unit=A
